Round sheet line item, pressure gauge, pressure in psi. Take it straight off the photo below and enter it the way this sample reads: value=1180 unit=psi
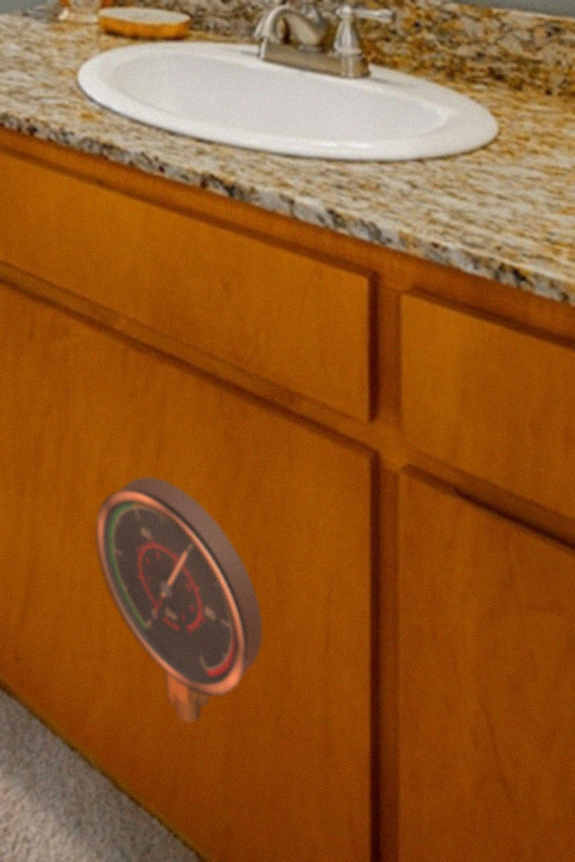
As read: value=60 unit=psi
